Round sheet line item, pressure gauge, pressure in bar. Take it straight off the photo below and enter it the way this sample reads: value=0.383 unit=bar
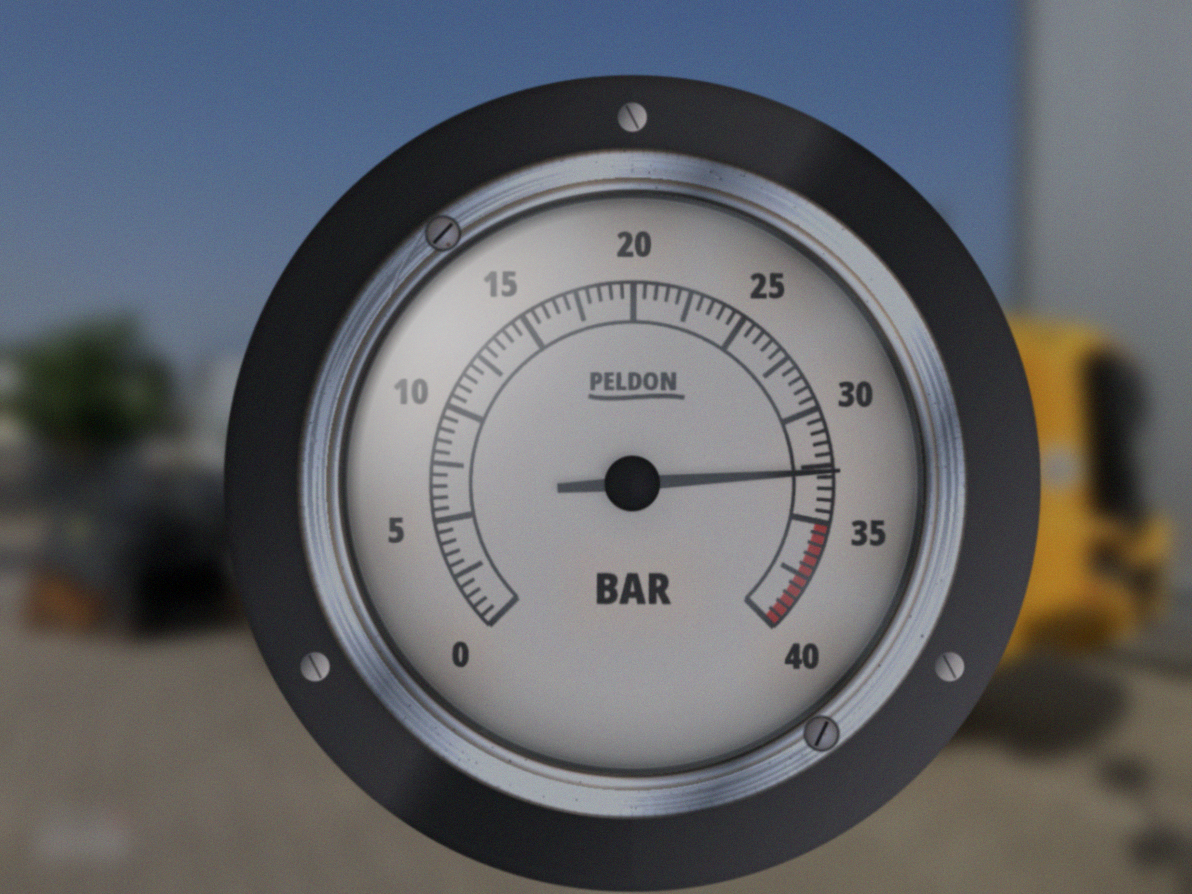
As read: value=32.75 unit=bar
